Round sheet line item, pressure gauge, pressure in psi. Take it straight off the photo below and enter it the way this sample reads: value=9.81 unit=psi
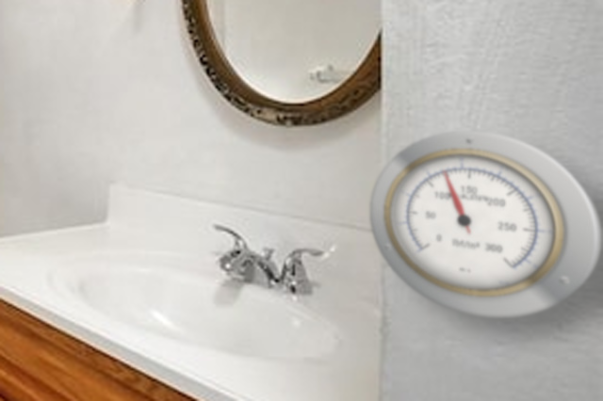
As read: value=125 unit=psi
